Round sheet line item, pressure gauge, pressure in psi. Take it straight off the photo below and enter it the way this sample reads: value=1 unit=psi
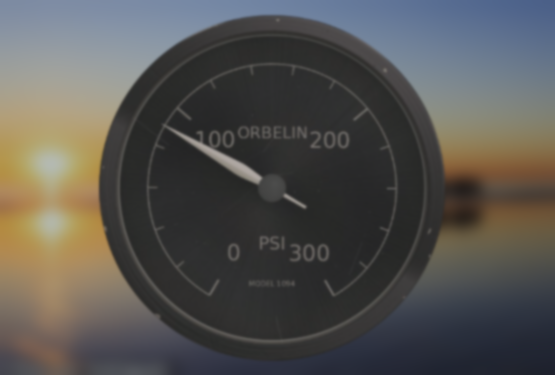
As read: value=90 unit=psi
